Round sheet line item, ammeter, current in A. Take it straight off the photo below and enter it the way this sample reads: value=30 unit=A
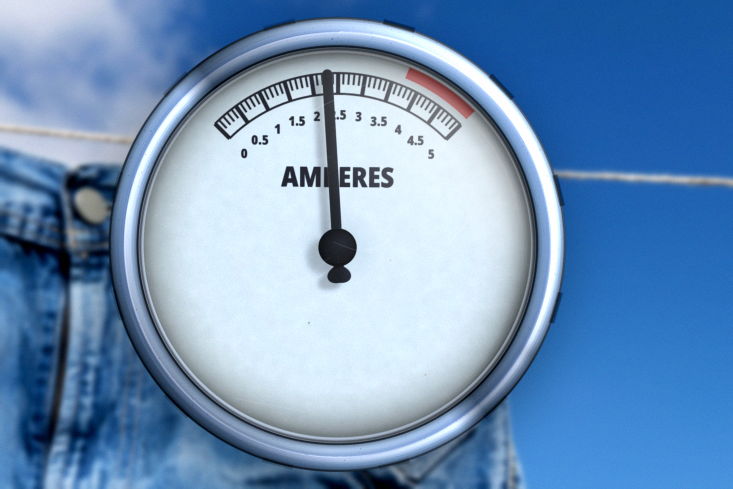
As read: value=2.3 unit=A
